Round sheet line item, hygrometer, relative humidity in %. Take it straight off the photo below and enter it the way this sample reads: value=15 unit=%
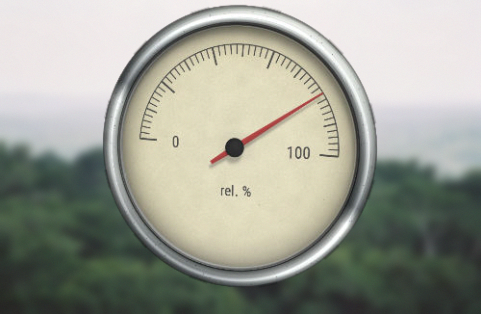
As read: value=80 unit=%
